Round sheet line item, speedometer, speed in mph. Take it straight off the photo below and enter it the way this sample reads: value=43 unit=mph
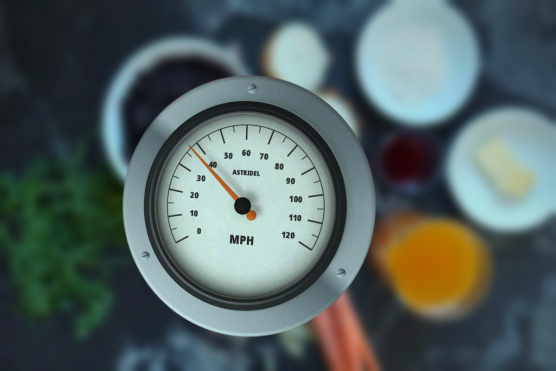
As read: value=37.5 unit=mph
